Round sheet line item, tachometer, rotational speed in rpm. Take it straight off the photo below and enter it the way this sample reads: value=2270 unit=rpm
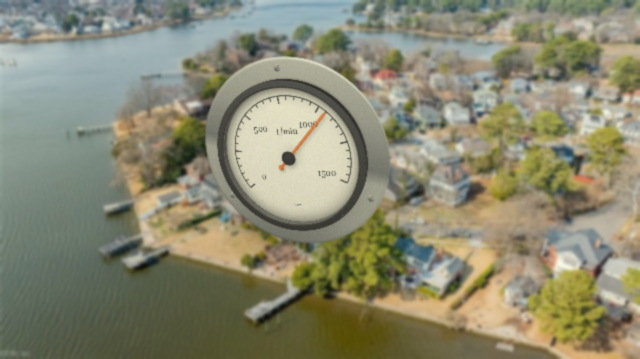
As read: value=1050 unit=rpm
